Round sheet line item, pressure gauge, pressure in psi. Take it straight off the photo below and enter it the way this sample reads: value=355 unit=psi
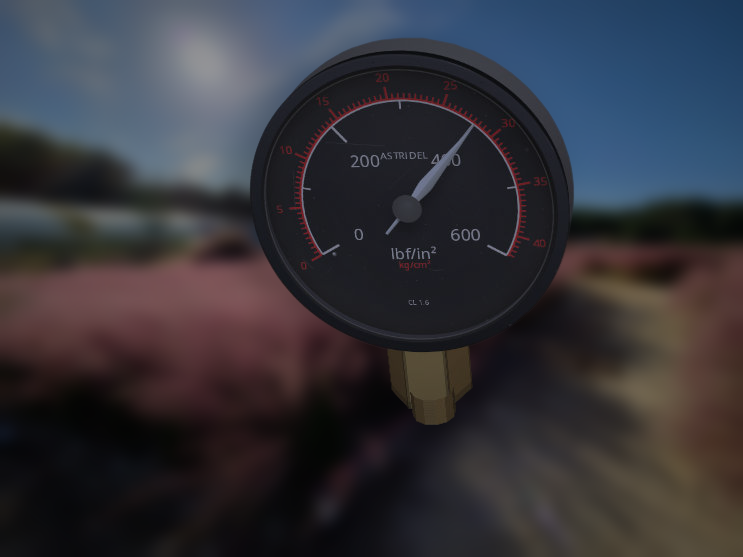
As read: value=400 unit=psi
